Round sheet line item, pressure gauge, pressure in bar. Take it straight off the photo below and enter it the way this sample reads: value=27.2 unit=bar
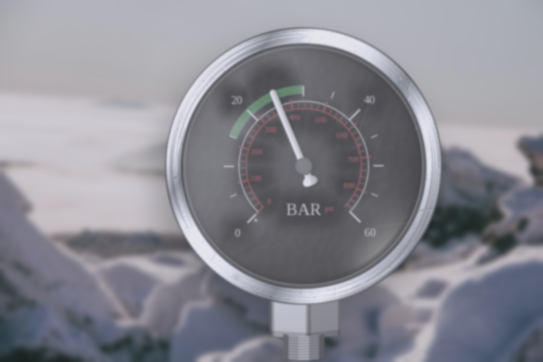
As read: value=25 unit=bar
